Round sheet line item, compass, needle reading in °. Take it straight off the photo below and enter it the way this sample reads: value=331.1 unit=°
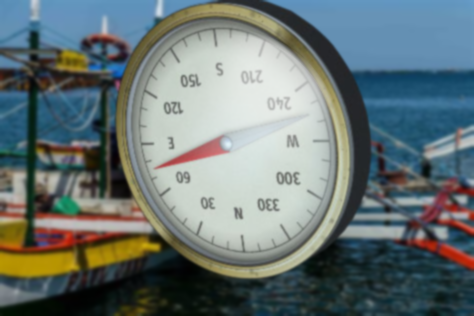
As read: value=75 unit=°
